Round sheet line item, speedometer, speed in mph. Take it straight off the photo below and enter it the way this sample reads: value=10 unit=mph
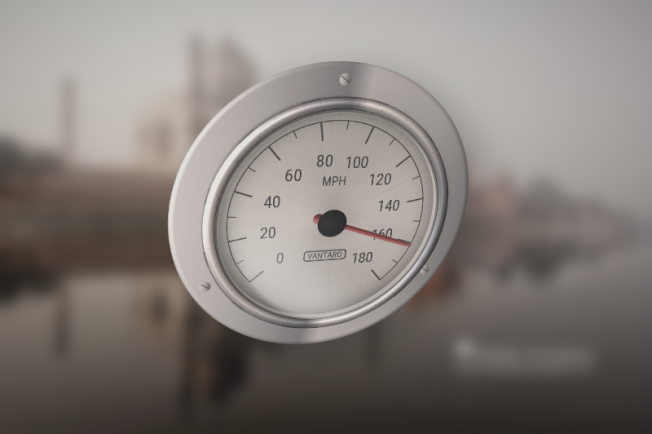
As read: value=160 unit=mph
